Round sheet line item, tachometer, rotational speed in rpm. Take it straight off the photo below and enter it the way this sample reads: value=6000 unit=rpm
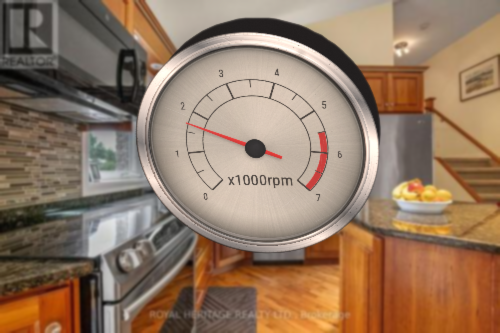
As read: value=1750 unit=rpm
